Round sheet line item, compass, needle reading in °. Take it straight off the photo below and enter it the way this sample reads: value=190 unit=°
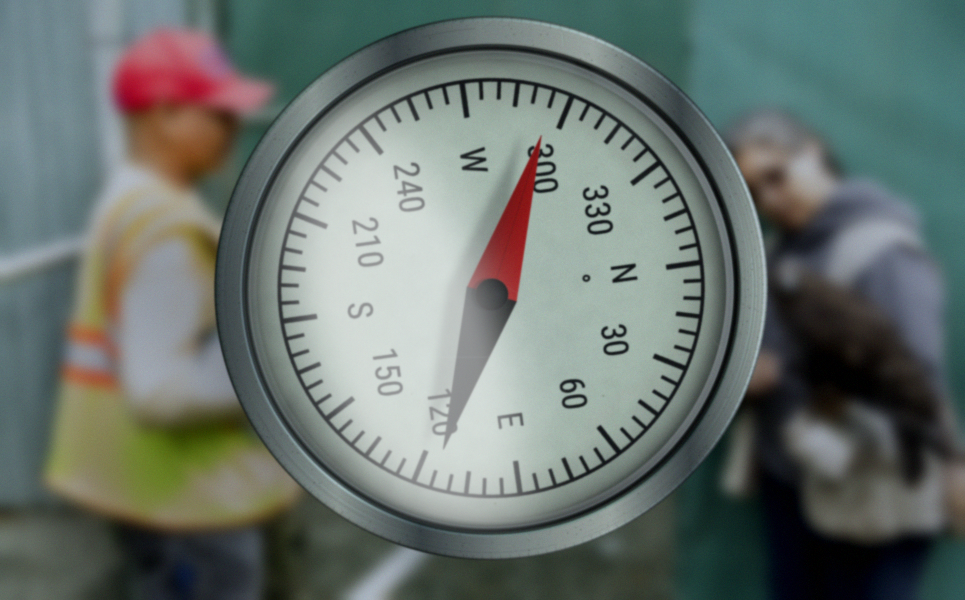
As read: value=295 unit=°
